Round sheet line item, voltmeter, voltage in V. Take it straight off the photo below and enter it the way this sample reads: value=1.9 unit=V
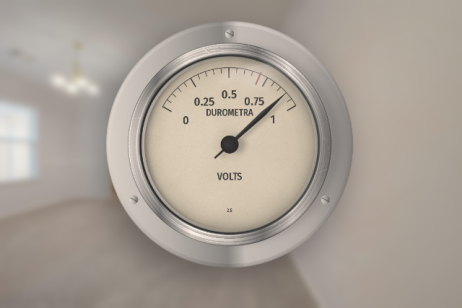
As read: value=0.9 unit=V
